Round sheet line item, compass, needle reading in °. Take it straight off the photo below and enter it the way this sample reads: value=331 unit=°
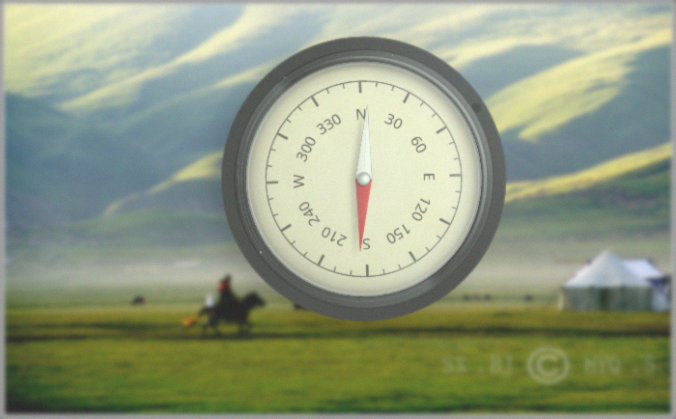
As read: value=185 unit=°
